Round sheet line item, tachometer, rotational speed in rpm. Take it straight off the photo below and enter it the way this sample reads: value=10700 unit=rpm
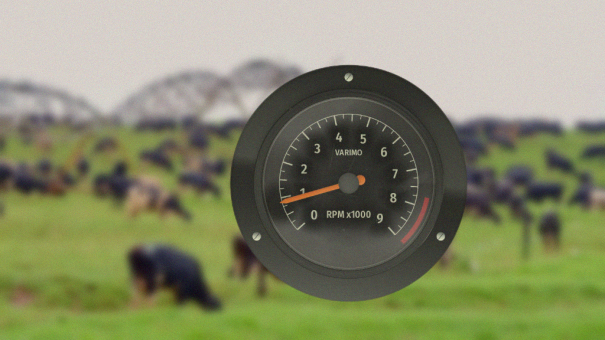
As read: value=875 unit=rpm
